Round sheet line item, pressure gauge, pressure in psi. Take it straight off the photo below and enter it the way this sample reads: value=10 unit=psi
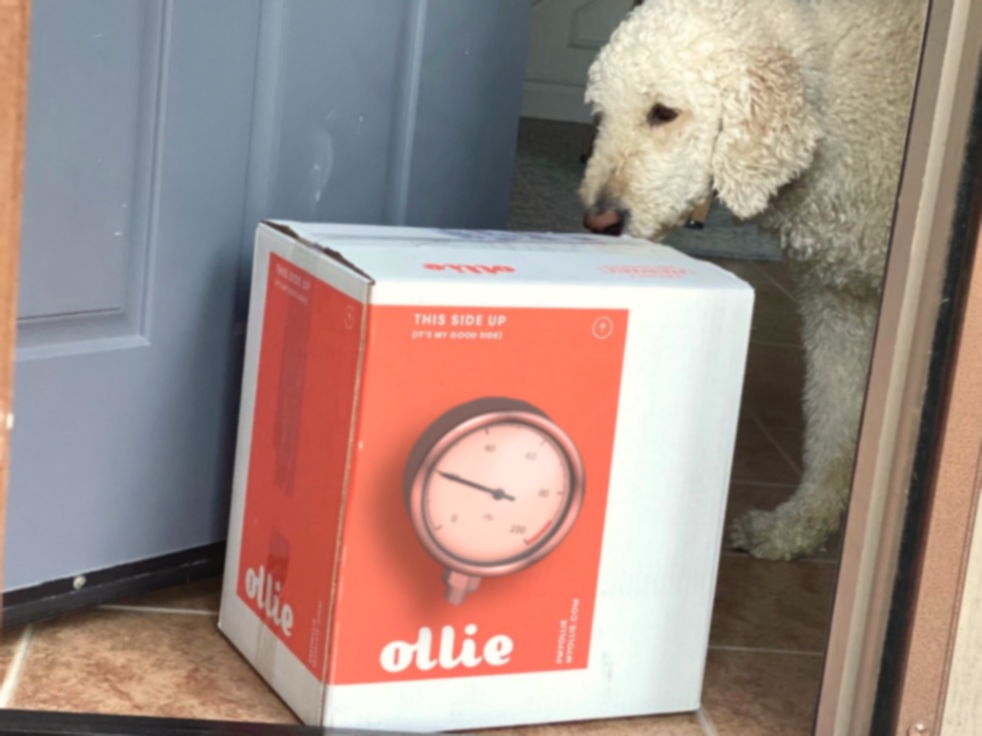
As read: value=20 unit=psi
